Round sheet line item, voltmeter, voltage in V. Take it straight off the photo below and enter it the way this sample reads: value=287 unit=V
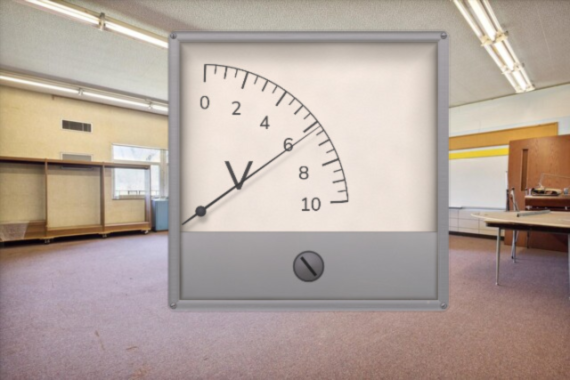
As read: value=6.25 unit=V
